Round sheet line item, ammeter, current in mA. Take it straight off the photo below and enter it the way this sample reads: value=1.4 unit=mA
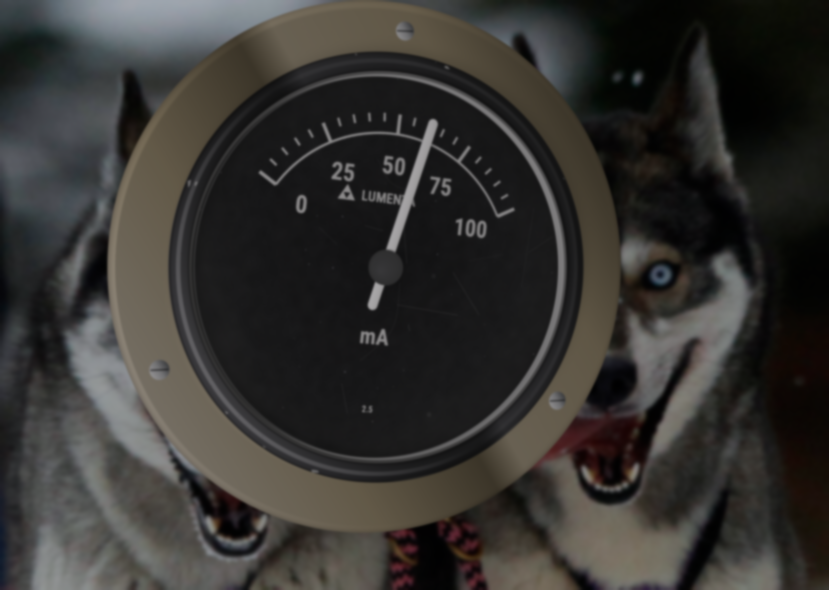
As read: value=60 unit=mA
